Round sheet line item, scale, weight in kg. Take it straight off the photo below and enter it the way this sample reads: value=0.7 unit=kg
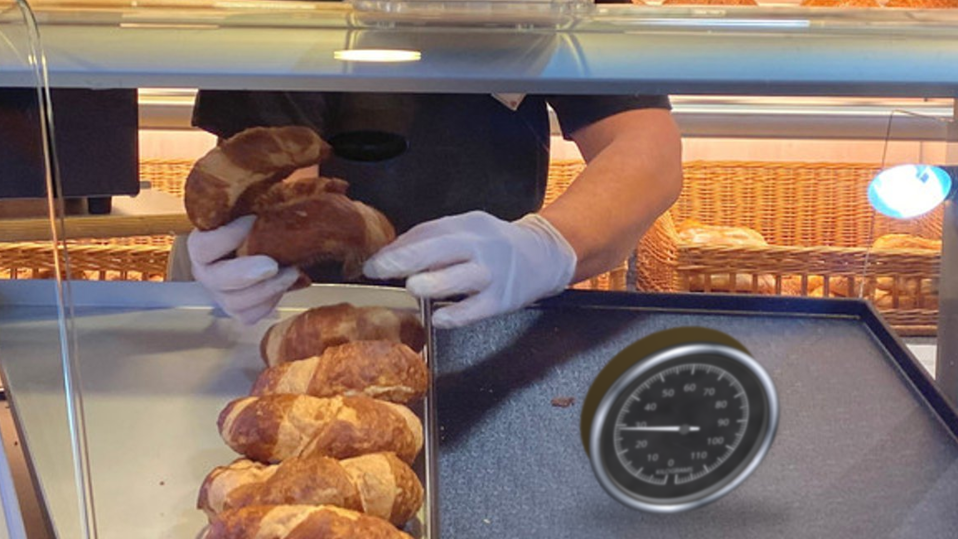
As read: value=30 unit=kg
